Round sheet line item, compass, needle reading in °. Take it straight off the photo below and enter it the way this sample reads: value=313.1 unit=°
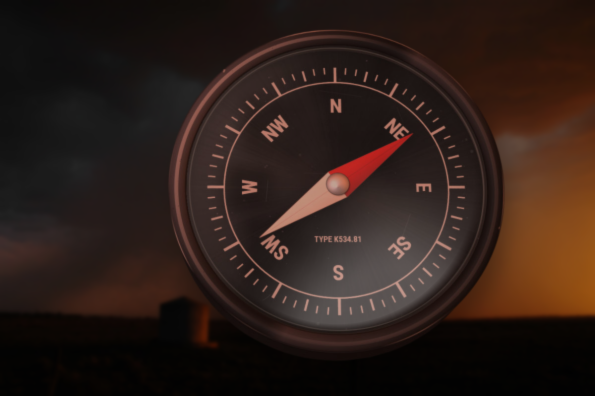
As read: value=55 unit=°
